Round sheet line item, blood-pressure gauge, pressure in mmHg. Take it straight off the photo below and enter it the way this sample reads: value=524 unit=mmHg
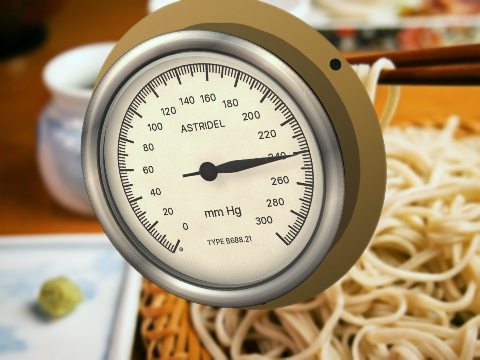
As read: value=240 unit=mmHg
